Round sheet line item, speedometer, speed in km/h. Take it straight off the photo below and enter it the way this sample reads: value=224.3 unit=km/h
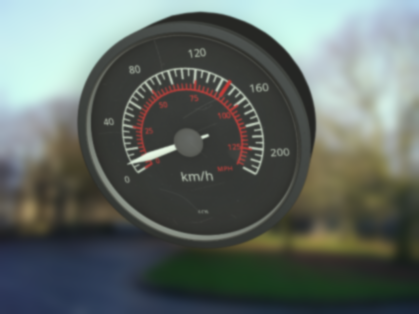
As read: value=10 unit=km/h
